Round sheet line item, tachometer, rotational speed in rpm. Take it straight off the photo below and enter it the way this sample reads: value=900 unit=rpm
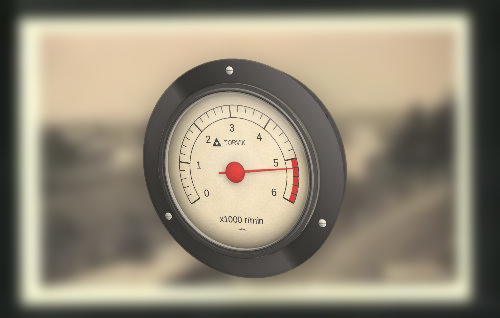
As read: value=5200 unit=rpm
